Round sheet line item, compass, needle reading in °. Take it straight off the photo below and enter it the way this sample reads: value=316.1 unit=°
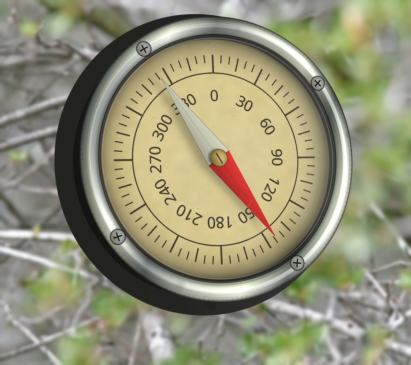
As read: value=145 unit=°
